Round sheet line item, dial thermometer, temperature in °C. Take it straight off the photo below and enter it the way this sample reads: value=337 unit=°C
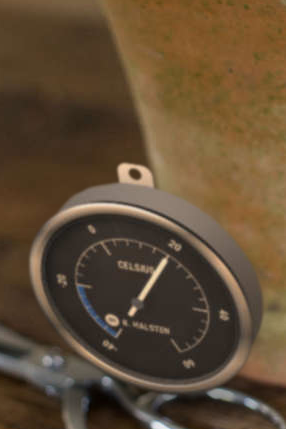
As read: value=20 unit=°C
